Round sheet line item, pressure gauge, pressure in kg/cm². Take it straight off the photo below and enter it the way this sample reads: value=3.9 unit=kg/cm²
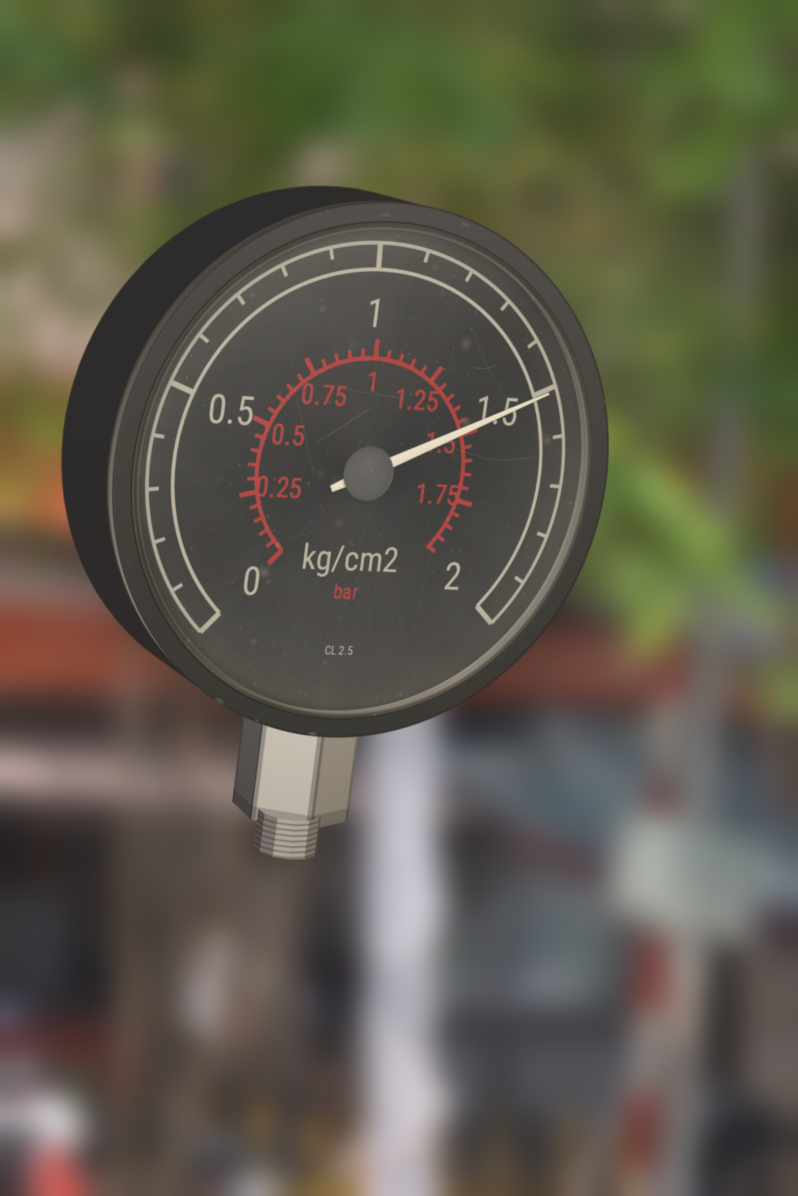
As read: value=1.5 unit=kg/cm²
